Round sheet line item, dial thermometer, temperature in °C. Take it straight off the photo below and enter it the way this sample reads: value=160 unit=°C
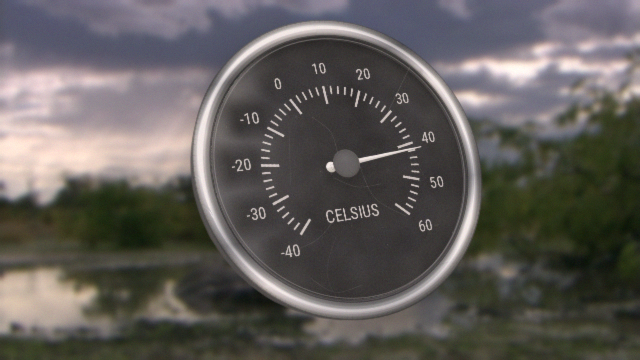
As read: value=42 unit=°C
